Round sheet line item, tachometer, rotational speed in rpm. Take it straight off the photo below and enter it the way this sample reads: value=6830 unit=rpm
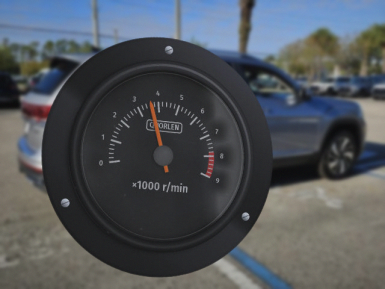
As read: value=3600 unit=rpm
